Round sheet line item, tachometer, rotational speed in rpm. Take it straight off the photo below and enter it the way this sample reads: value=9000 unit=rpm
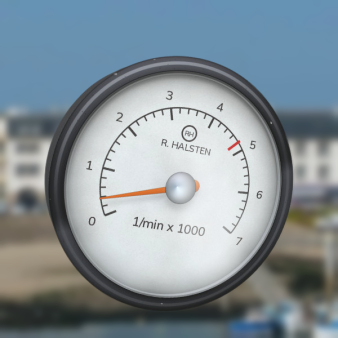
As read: value=400 unit=rpm
